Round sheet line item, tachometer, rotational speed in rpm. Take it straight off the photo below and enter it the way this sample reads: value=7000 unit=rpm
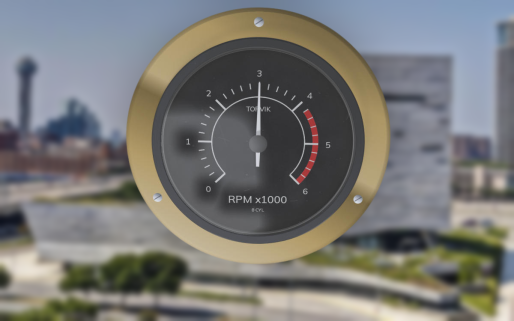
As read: value=3000 unit=rpm
